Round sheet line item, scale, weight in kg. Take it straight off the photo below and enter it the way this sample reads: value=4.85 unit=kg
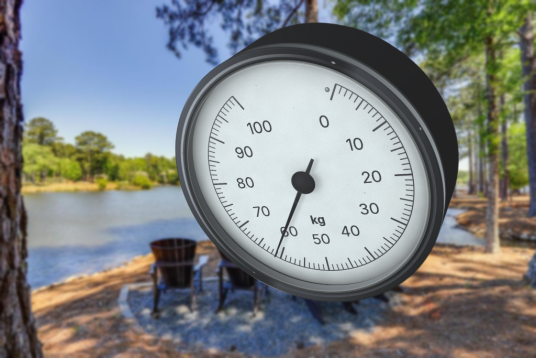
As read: value=61 unit=kg
